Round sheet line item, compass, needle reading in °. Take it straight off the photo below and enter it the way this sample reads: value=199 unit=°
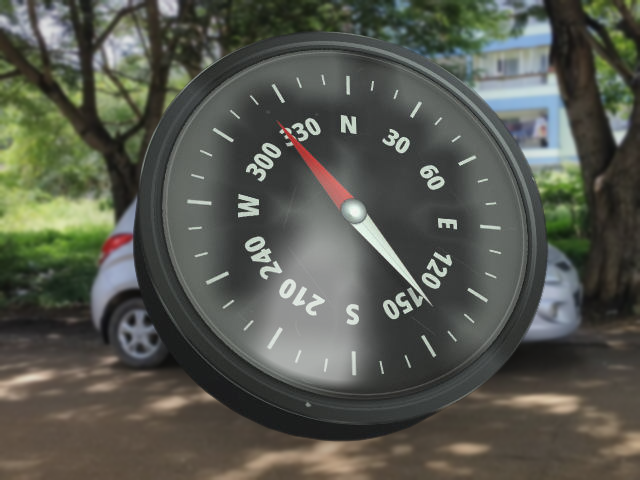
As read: value=320 unit=°
